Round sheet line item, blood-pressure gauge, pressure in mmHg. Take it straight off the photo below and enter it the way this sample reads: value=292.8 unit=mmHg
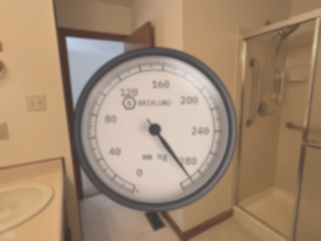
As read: value=290 unit=mmHg
